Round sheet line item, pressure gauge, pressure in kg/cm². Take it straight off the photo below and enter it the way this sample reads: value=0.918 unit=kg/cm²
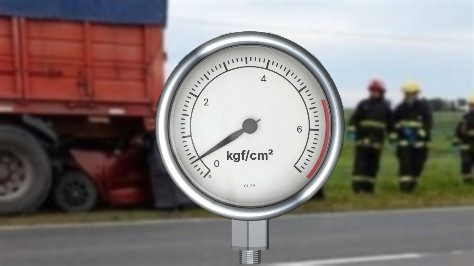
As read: value=0.4 unit=kg/cm²
